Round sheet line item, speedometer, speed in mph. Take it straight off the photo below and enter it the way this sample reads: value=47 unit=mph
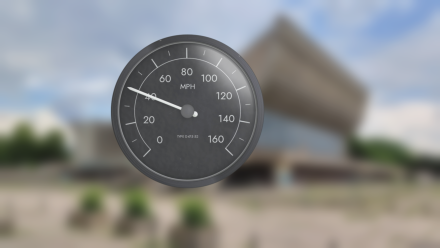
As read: value=40 unit=mph
